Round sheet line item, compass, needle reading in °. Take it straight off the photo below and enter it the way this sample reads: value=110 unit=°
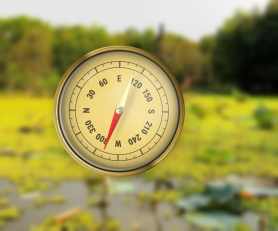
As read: value=290 unit=°
